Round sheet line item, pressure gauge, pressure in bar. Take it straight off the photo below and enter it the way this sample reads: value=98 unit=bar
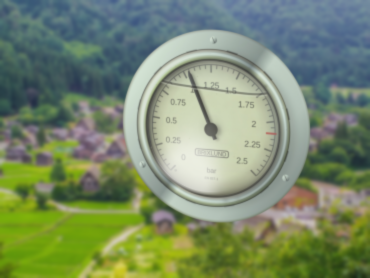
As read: value=1.05 unit=bar
